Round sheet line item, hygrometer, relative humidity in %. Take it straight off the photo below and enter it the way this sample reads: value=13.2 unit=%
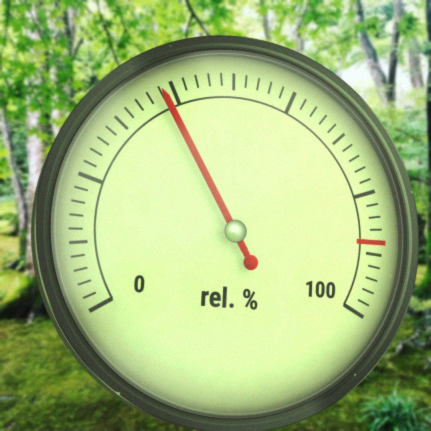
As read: value=38 unit=%
